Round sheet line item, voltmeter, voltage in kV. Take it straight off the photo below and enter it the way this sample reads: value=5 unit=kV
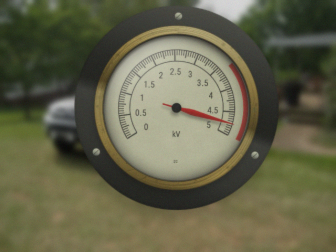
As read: value=4.75 unit=kV
